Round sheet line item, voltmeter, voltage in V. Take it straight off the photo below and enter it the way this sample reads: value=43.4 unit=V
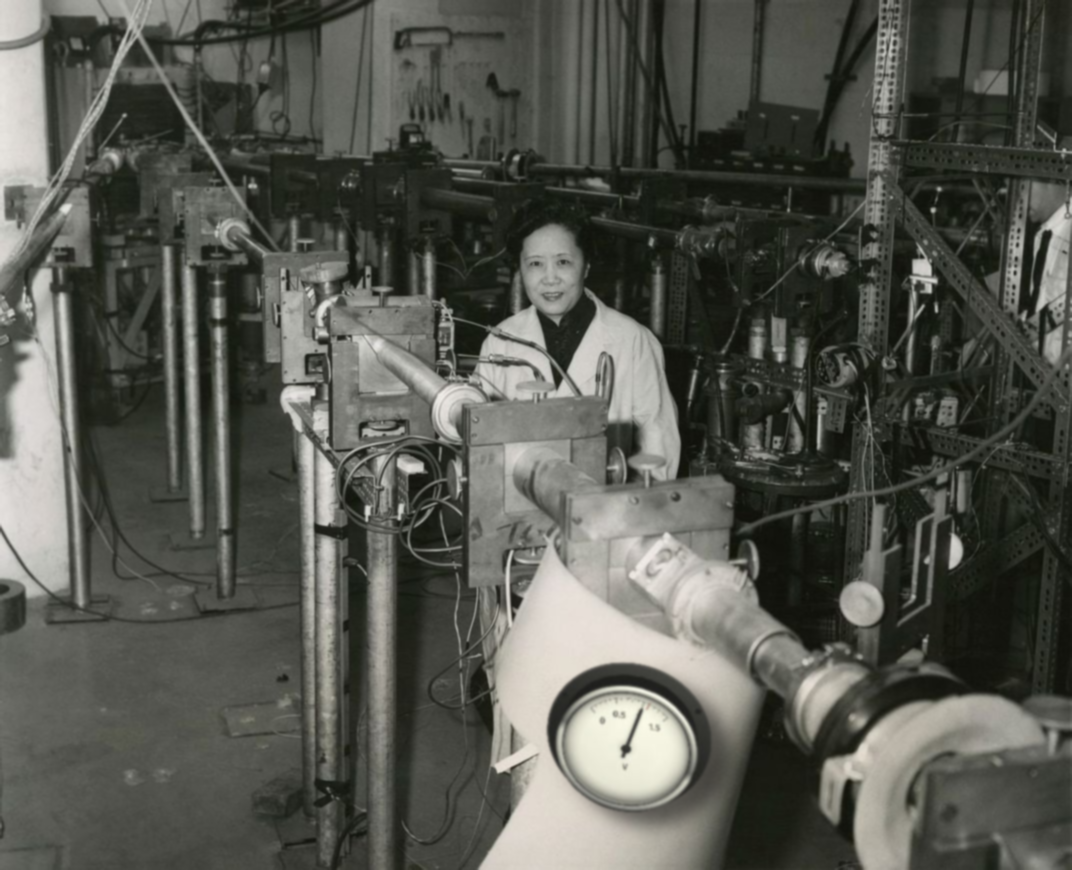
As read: value=1 unit=V
